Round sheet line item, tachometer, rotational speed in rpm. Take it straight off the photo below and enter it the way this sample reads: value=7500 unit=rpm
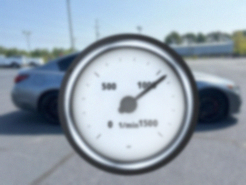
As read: value=1050 unit=rpm
